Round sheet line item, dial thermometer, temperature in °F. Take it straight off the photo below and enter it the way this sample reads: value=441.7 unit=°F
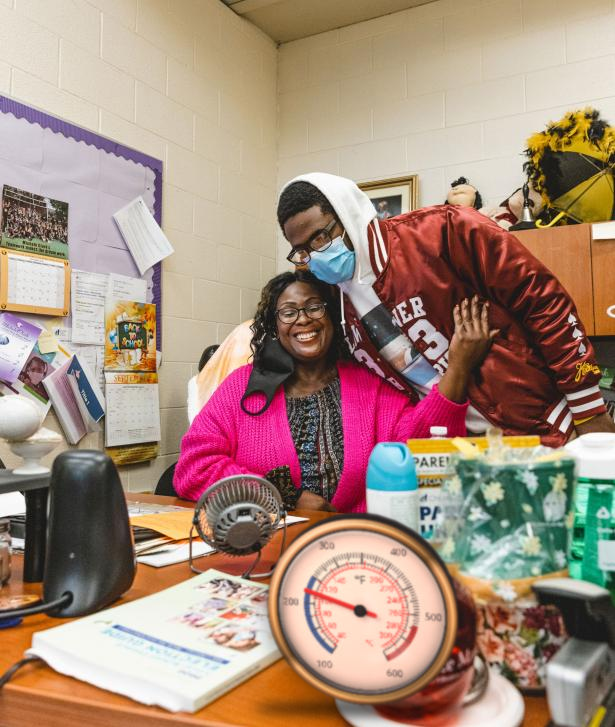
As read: value=225 unit=°F
